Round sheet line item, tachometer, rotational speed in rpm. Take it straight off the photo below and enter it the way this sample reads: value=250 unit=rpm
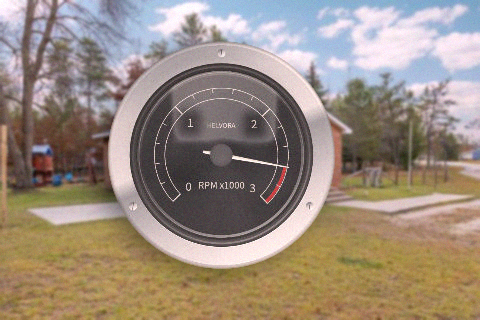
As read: value=2600 unit=rpm
